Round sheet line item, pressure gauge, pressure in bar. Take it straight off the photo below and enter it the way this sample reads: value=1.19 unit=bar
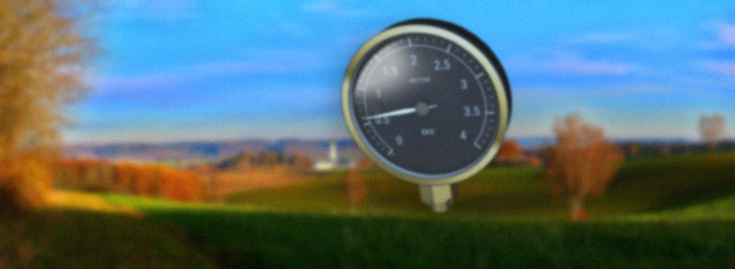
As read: value=0.6 unit=bar
